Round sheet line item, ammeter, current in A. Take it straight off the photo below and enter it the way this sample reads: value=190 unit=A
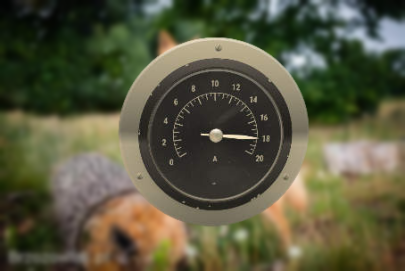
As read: value=18 unit=A
